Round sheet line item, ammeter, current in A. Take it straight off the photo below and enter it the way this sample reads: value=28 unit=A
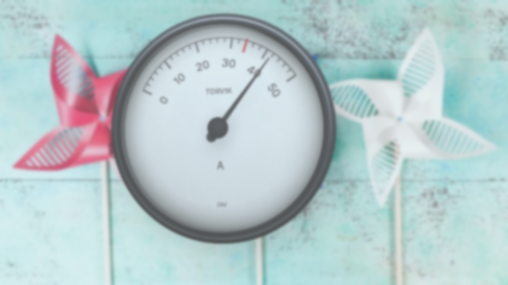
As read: value=42 unit=A
